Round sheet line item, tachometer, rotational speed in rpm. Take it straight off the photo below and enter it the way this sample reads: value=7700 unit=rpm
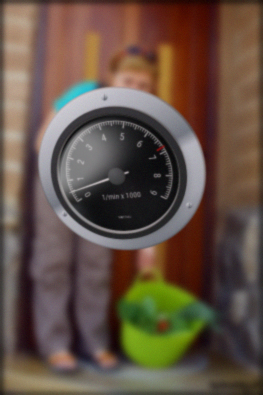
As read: value=500 unit=rpm
